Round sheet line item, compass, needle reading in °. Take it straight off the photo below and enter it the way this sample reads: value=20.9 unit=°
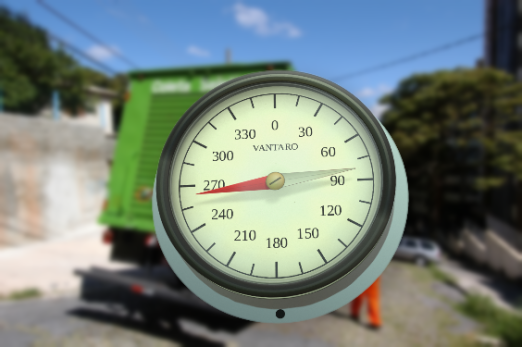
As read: value=262.5 unit=°
